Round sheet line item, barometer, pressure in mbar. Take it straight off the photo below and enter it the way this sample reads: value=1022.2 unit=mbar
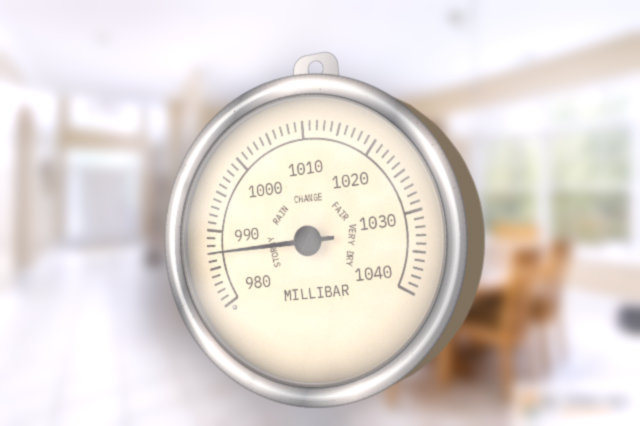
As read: value=987 unit=mbar
